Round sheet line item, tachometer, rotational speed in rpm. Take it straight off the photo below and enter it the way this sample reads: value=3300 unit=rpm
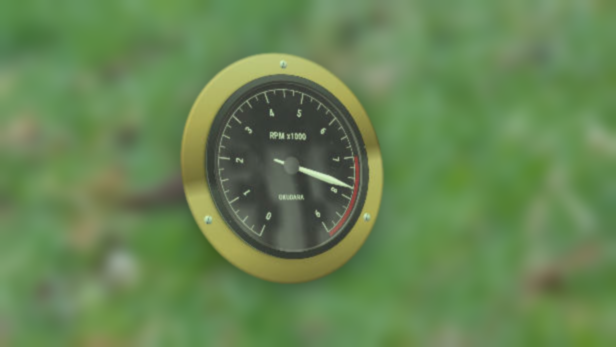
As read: value=7750 unit=rpm
